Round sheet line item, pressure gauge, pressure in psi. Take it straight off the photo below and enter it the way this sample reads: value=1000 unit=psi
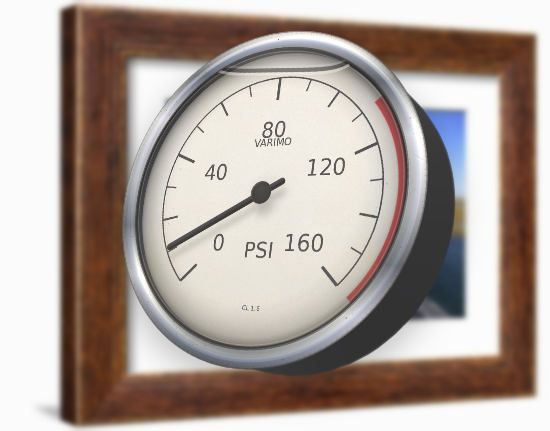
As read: value=10 unit=psi
